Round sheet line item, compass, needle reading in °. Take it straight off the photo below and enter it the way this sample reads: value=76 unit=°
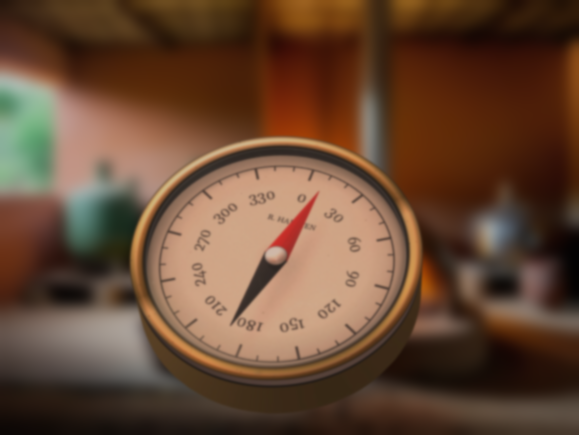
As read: value=10 unit=°
